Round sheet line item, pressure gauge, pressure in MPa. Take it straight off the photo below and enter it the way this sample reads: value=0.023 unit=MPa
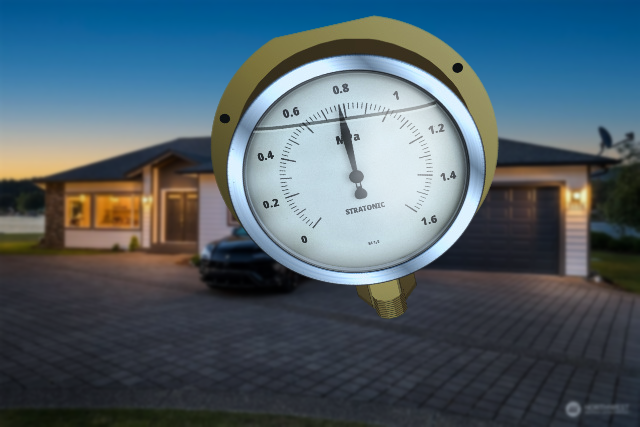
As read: value=0.78 unit=MPa
